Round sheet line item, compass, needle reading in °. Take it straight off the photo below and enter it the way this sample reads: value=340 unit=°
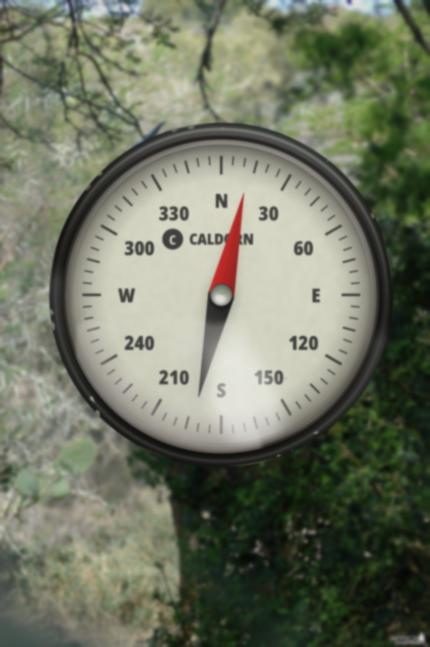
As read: value=12.5 unit=°
